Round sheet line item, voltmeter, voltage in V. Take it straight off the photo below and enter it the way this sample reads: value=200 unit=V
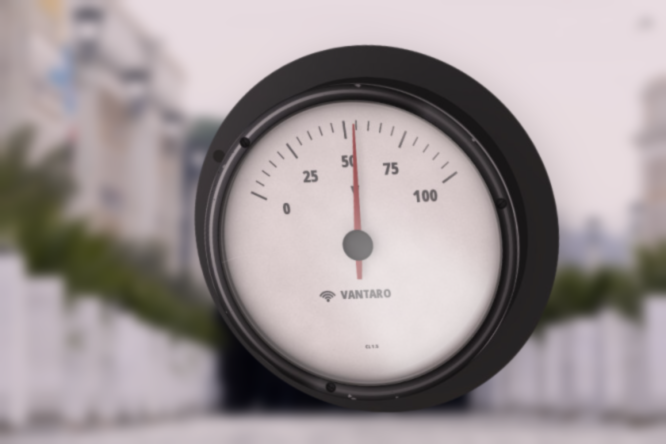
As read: value=55 unit=V
